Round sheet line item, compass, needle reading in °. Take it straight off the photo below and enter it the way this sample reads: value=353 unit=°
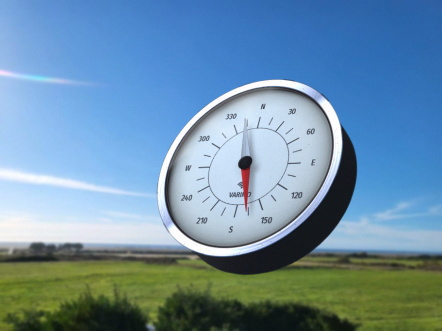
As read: value=165 unit=°
